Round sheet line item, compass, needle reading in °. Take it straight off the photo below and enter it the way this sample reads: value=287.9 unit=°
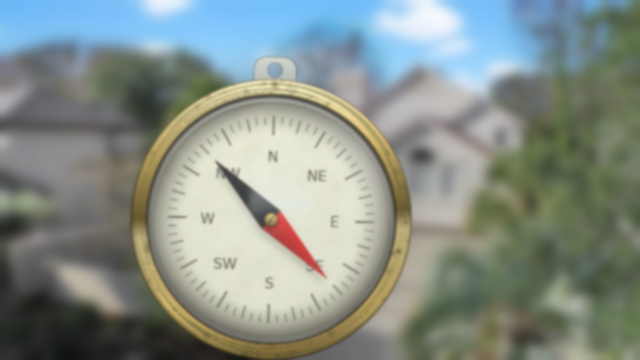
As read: value=135 unit=°
